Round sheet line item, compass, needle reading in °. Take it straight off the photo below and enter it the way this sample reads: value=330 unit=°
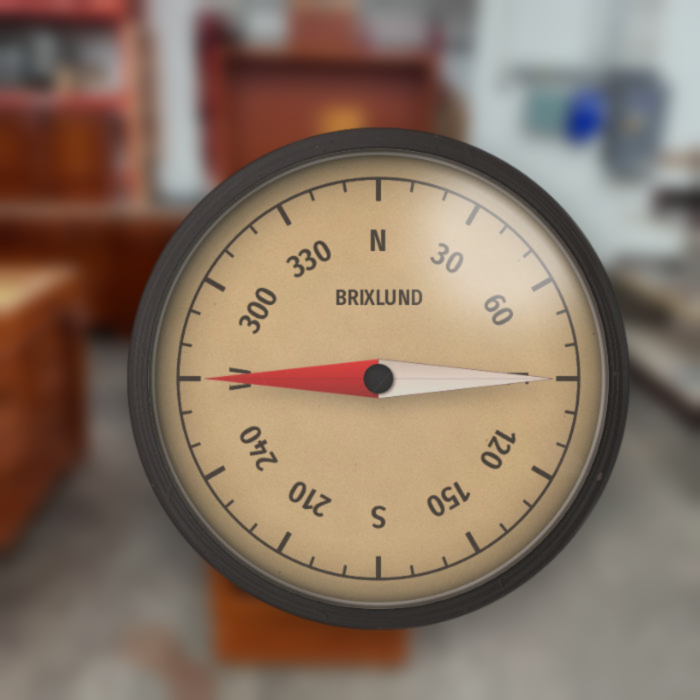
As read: value=270 unit=°
